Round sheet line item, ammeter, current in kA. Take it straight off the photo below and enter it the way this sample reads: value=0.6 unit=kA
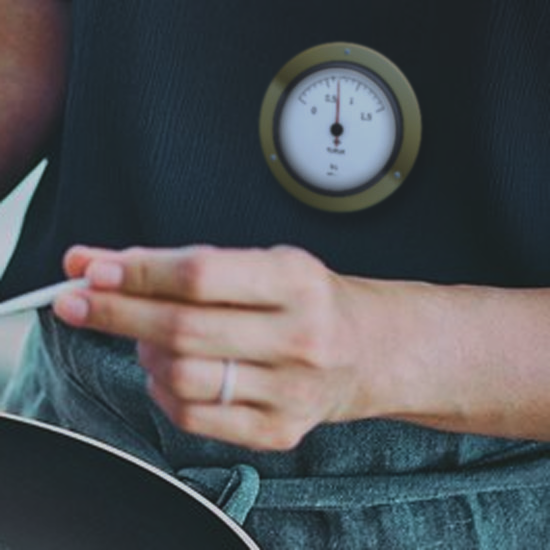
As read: value=0.7 unit=kA
